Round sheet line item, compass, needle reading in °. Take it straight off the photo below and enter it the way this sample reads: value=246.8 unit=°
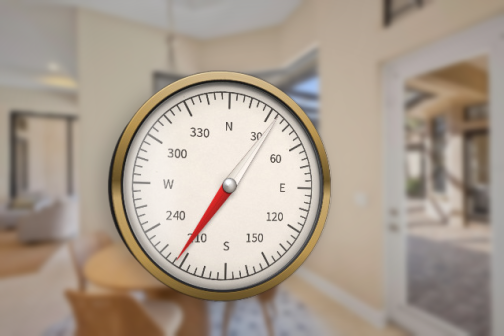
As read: value=215 unit=°
